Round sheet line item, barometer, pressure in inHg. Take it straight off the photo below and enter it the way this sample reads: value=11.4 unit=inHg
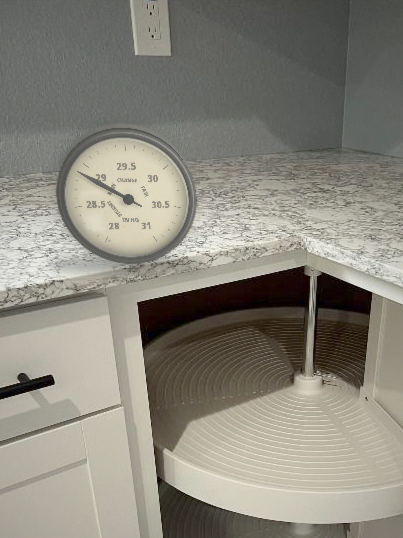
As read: value=28.9 unit=inHg
